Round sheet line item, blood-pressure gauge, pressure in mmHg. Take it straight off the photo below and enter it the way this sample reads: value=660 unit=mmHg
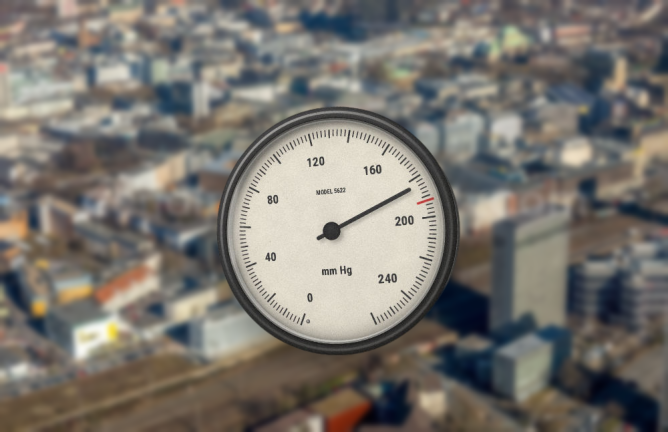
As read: value=184 unit=mmHg
